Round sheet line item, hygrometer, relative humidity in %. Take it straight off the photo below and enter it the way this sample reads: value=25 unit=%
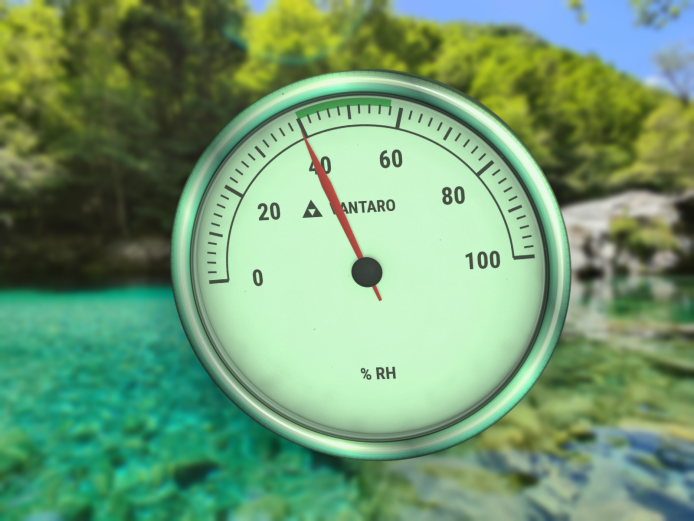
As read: value=40 unit=%
